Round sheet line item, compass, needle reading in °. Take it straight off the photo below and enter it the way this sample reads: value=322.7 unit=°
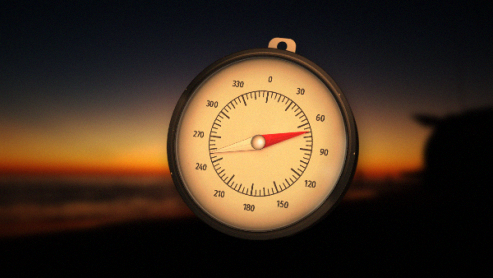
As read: value=70 unit=°
